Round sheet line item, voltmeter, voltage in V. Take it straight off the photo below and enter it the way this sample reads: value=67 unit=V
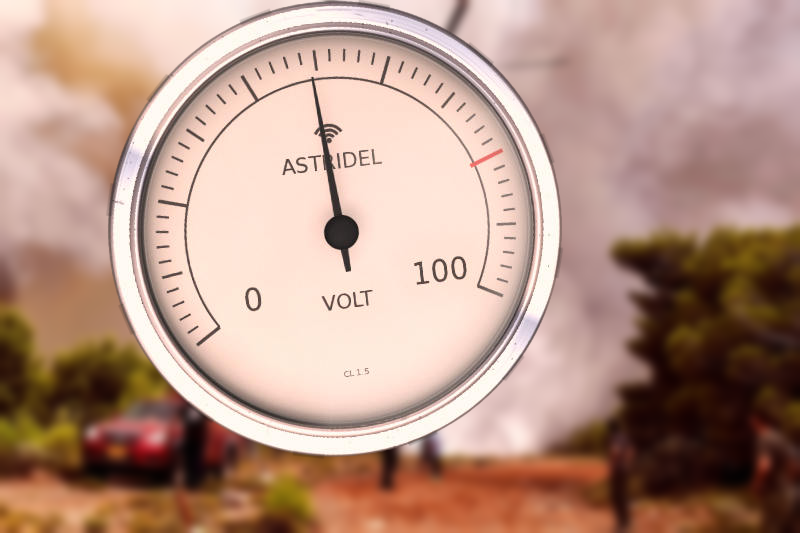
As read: value=49 unit=V
